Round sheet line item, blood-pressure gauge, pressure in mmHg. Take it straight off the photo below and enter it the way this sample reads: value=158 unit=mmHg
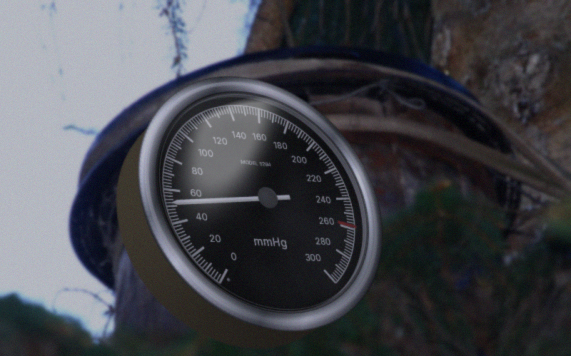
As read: value=50 unit=mmHg
